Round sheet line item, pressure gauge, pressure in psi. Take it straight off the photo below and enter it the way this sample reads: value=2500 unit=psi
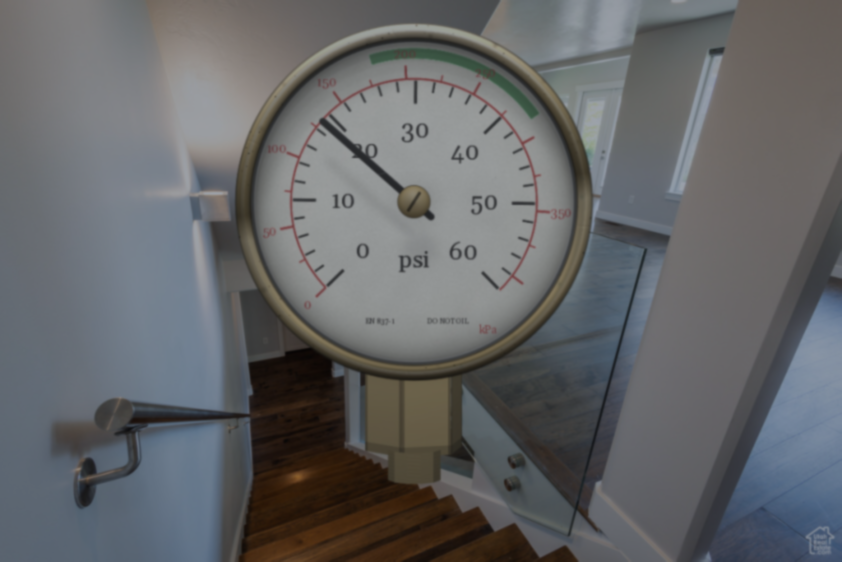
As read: value=19 unit=psi
